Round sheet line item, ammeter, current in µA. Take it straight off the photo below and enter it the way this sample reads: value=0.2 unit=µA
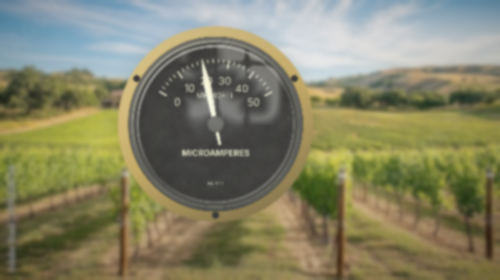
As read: value=20 unit=µA
